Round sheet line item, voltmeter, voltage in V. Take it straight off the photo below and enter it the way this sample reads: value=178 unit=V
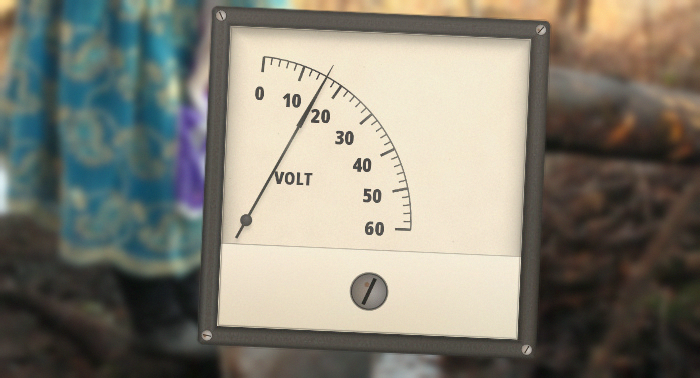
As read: value=16 unit=V
